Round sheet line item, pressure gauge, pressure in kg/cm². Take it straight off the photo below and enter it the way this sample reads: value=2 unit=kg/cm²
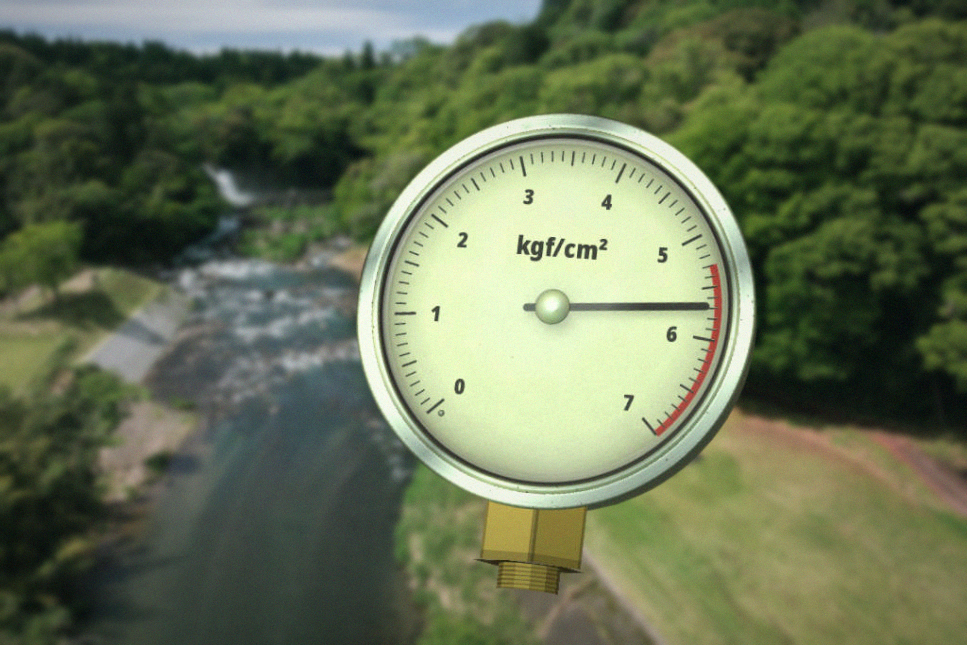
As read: value=5.7 unit=kg/cm²
